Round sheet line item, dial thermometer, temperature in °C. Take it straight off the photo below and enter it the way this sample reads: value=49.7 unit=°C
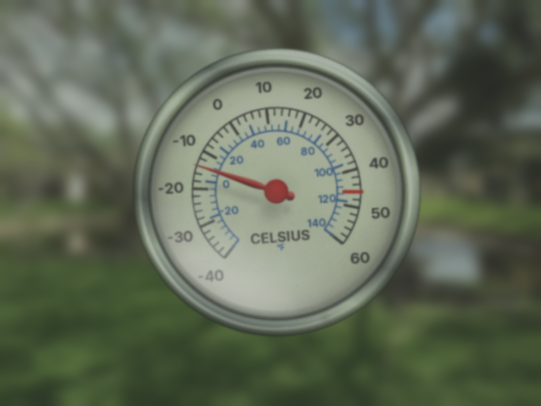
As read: value=-14 unit=°C
